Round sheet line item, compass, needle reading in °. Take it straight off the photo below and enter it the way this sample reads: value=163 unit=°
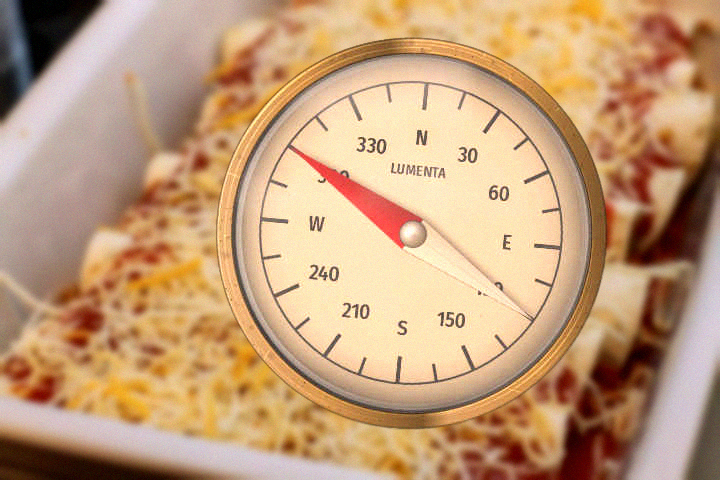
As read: value=300 unit=°
